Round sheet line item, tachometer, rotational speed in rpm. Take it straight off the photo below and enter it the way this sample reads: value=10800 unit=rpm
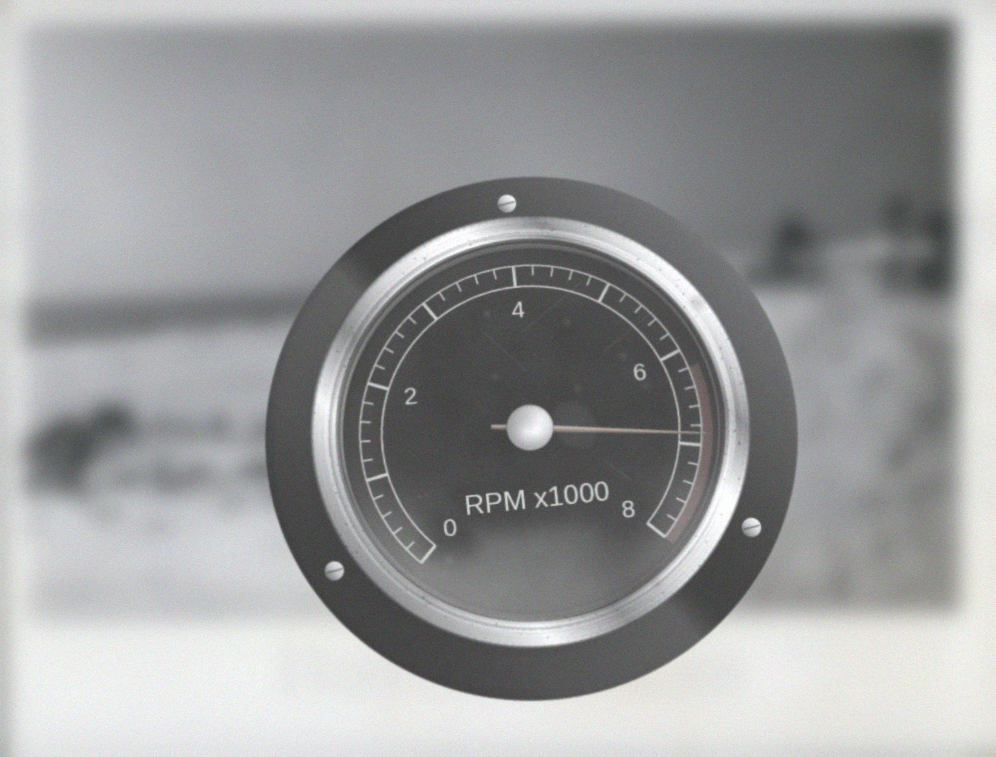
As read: value=6900 unit=rpm
